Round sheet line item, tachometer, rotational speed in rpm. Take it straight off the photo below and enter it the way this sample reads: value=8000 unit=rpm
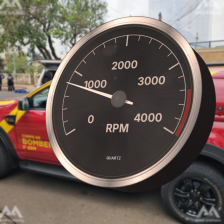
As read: value=800 unit=rpm
